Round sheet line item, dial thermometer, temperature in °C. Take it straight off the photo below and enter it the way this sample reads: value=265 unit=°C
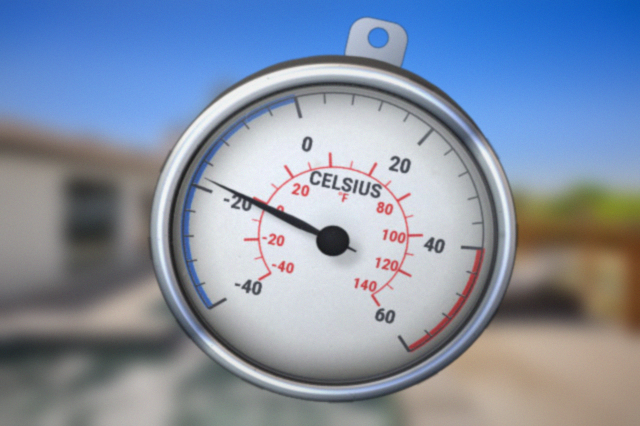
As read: value=-18 unit=°C
